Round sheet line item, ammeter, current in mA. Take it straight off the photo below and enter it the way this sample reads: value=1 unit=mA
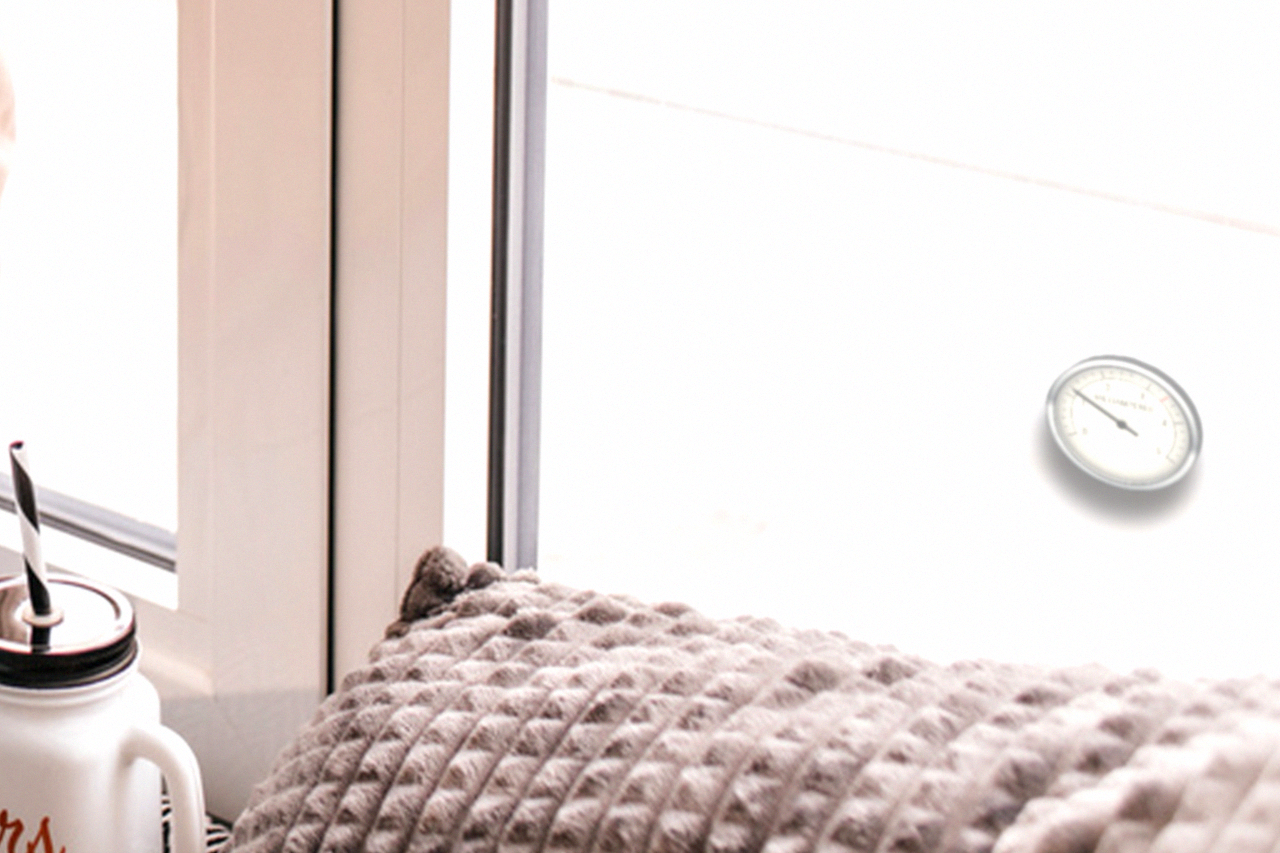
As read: value=1.2 unit=mA
